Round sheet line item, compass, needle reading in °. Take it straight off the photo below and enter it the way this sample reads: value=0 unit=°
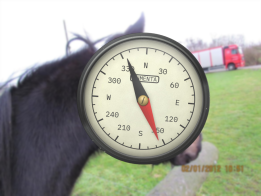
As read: value=155 unit=°
